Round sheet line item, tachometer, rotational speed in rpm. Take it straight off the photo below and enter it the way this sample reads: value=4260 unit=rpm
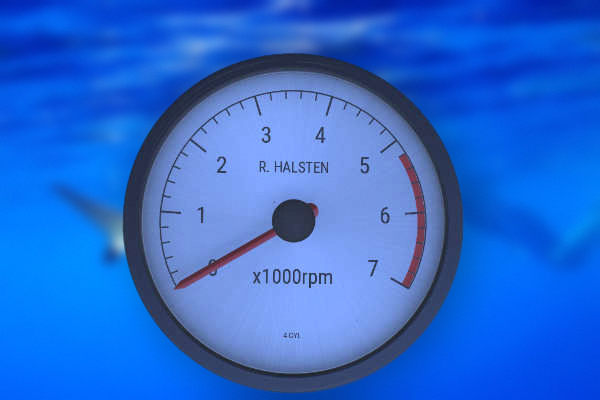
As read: value=0 unit=rpm
